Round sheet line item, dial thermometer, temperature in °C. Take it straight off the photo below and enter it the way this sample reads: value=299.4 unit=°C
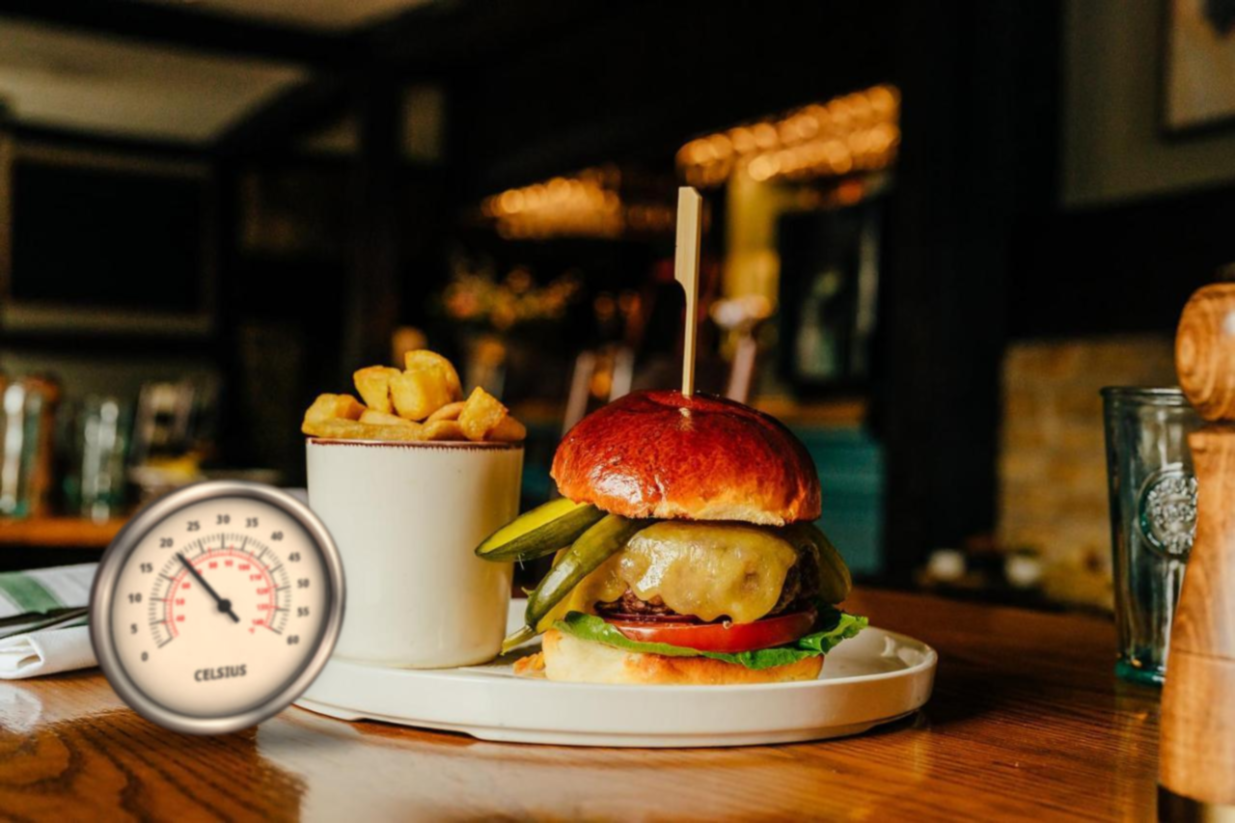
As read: value=20 unit=°C
